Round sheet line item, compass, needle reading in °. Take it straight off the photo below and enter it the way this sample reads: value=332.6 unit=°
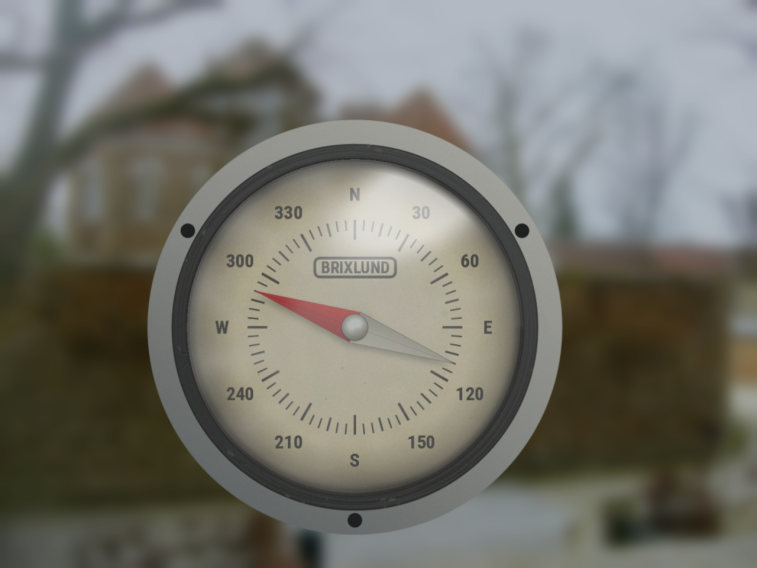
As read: value=290 unit=°
